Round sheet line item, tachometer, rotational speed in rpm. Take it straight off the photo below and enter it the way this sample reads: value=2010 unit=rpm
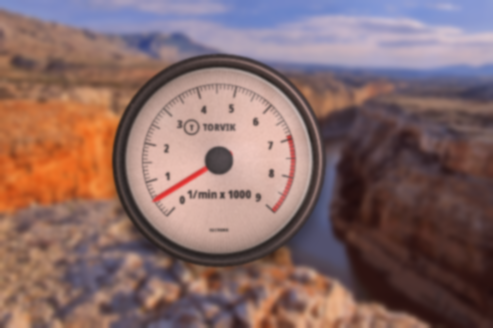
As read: value=500 unit=rpm
